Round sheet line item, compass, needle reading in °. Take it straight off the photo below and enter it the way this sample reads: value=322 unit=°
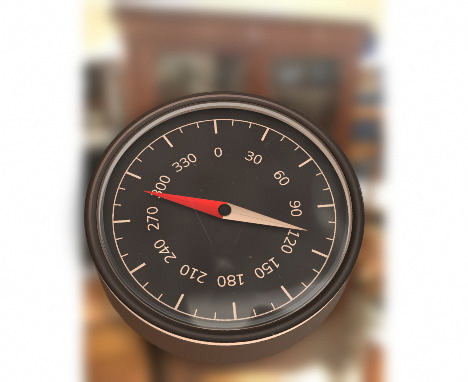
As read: value=290 unit=°
